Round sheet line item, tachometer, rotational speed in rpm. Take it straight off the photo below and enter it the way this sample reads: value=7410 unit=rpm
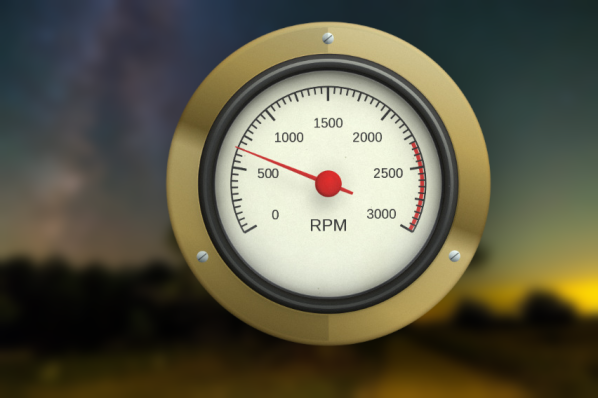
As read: value=650 unit=rpm
